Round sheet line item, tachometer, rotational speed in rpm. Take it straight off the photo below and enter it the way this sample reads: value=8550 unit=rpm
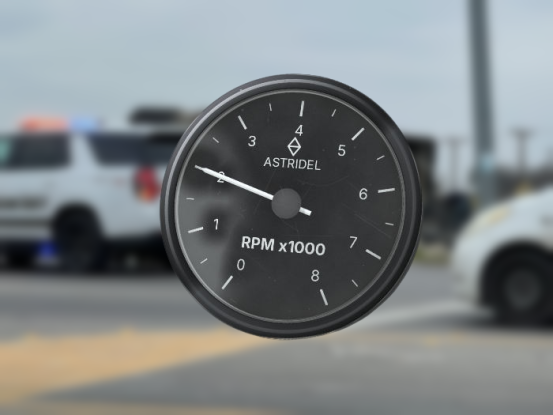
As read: value=2000 unit=rpm
